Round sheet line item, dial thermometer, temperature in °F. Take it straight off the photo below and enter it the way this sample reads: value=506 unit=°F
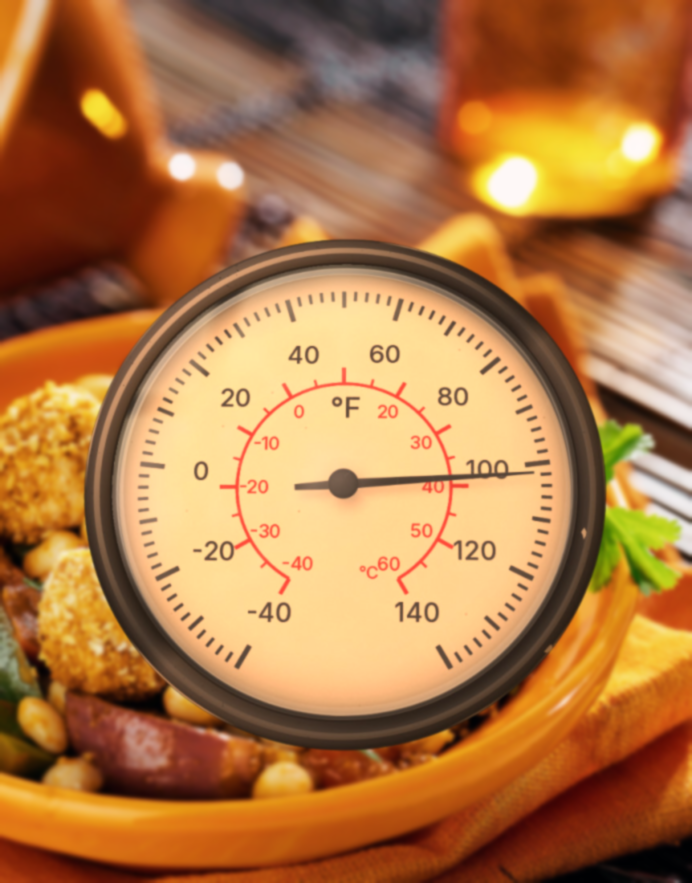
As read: value=102 unit=°F
